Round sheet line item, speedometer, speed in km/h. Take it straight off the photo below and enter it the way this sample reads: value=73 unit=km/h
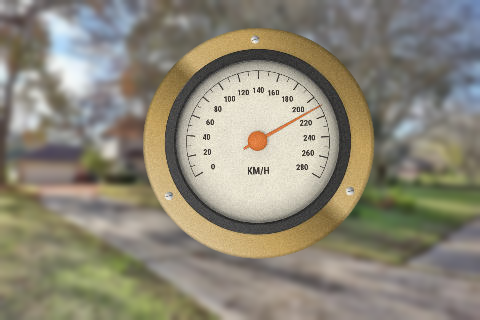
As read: value=210 unit=km/h
